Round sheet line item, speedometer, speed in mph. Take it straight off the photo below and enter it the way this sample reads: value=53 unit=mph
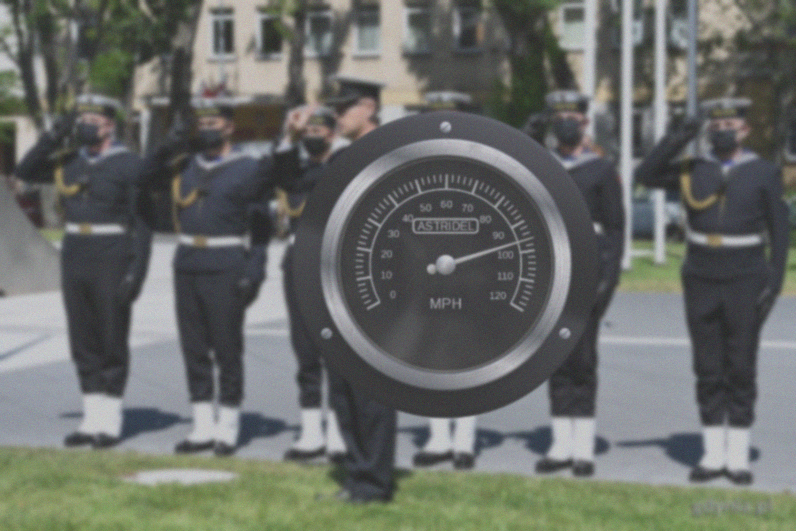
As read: value=96 unit=mph
